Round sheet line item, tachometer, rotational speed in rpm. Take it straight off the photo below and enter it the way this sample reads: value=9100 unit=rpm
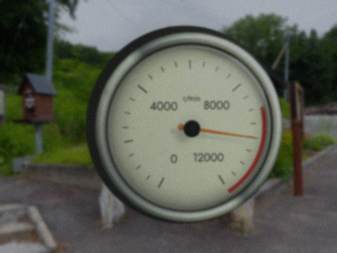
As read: value=10000 unit=rpm
